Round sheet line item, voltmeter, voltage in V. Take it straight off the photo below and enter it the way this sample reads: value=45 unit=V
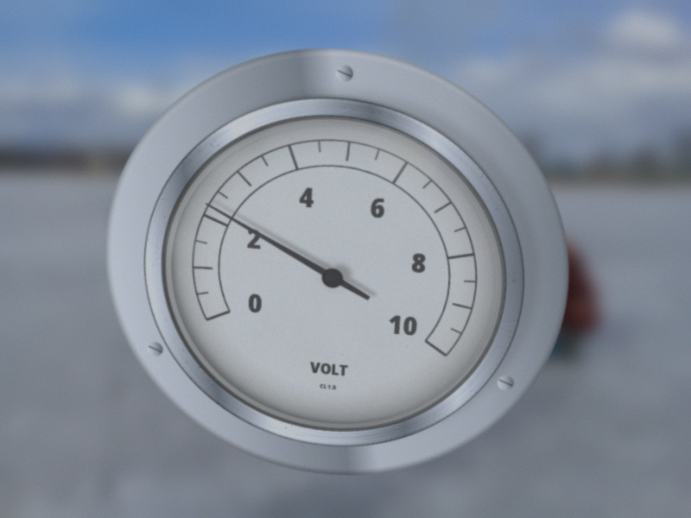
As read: value=2.25 unit=V
